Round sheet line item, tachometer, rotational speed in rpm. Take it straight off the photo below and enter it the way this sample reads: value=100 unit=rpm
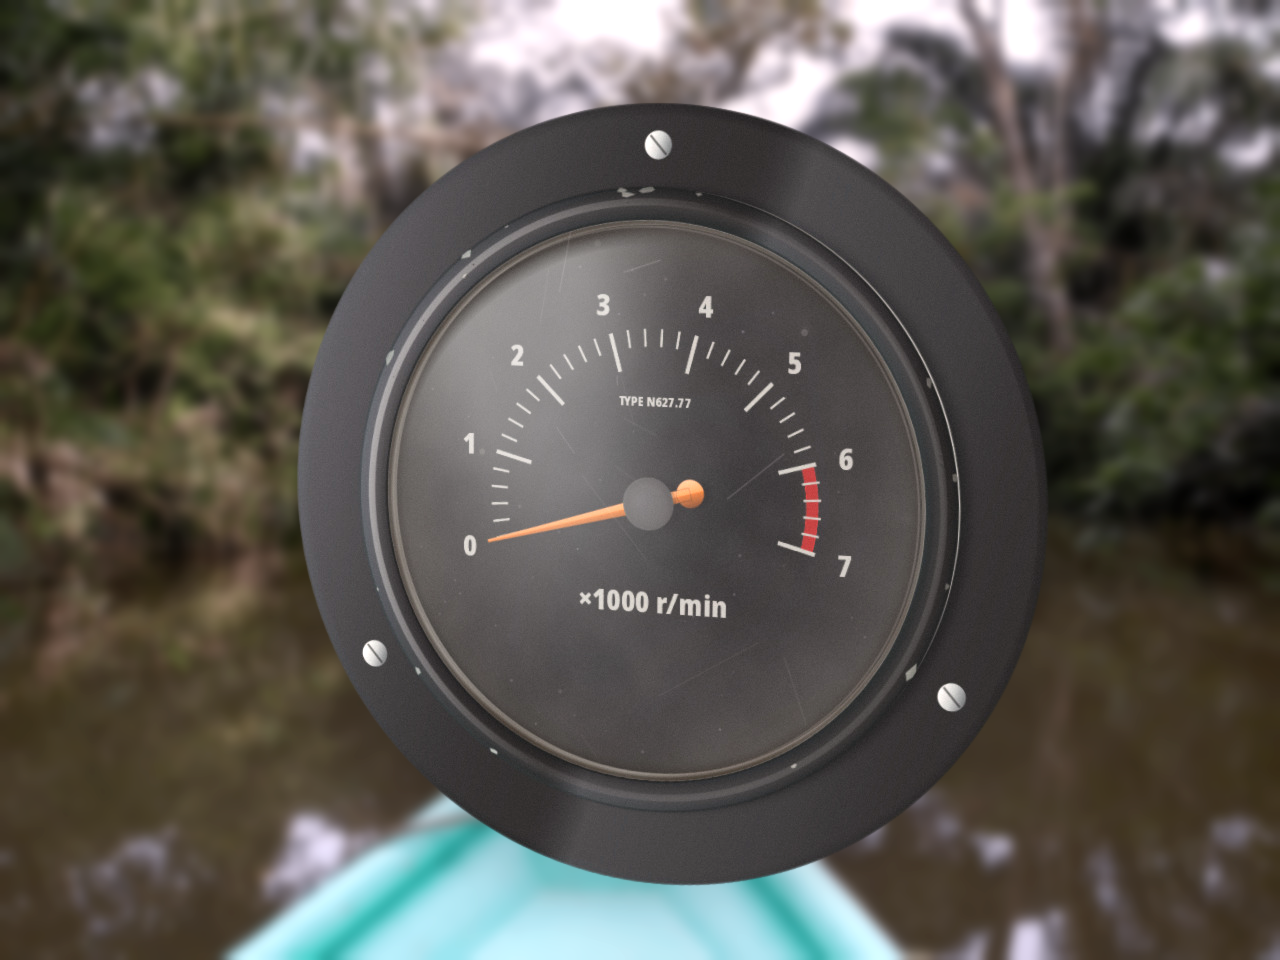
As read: value=0 unit=rpm
